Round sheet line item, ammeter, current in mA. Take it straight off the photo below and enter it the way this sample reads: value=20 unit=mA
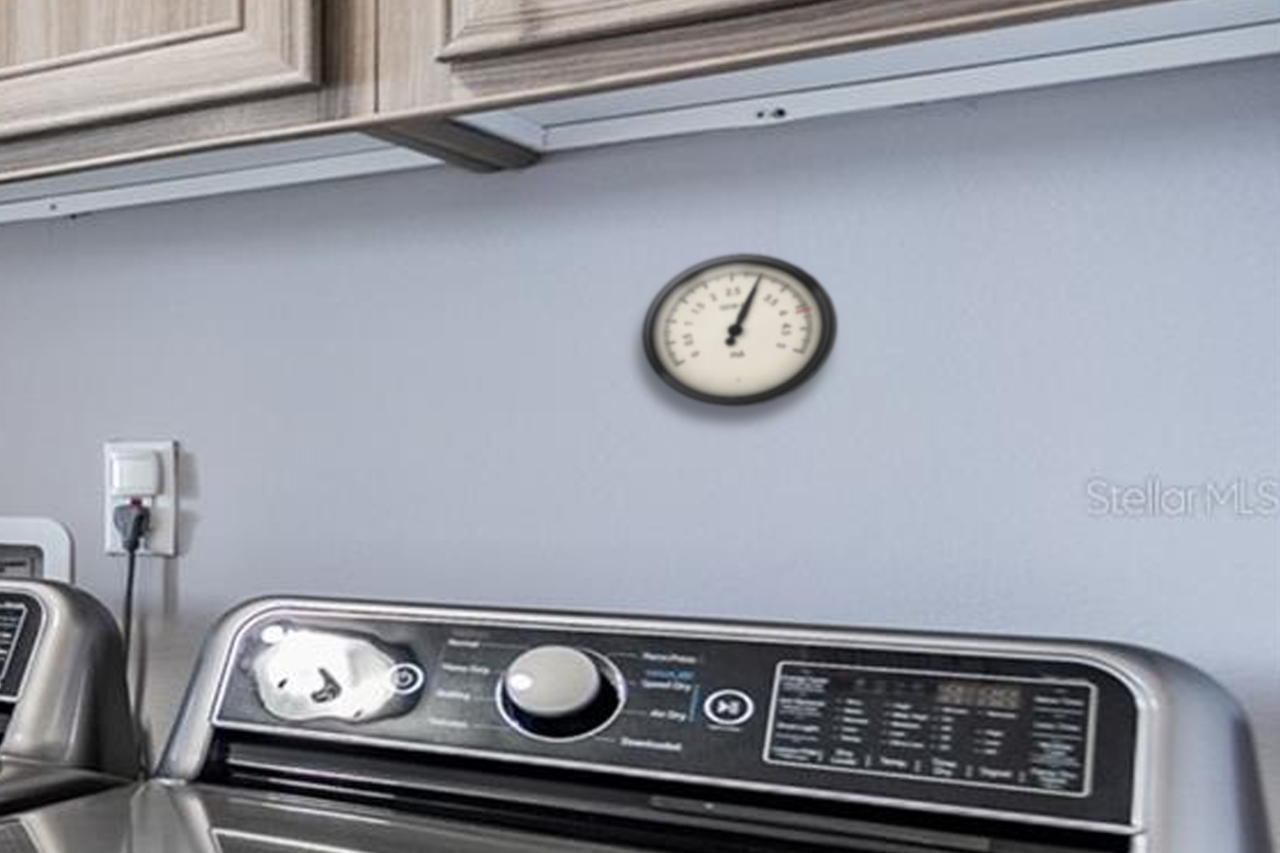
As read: value=3 unit=mA
